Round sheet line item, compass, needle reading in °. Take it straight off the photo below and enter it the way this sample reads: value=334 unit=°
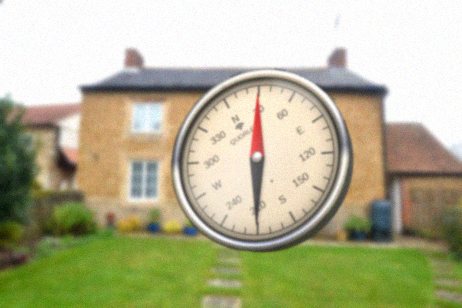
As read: value=30 unit=°
